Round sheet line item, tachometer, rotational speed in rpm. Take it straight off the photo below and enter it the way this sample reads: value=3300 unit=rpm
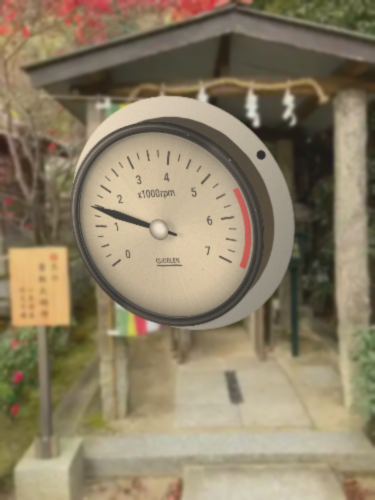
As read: value=1500 unit=rpm
